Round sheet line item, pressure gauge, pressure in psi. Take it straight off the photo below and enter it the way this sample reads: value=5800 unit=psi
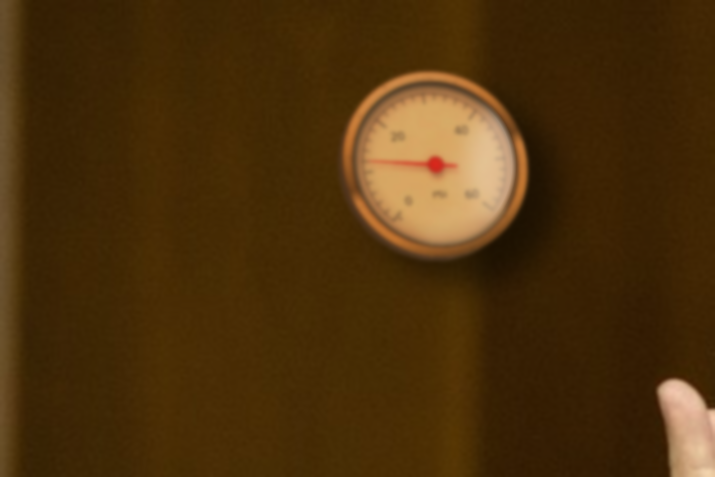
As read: value=12 unit=psi
